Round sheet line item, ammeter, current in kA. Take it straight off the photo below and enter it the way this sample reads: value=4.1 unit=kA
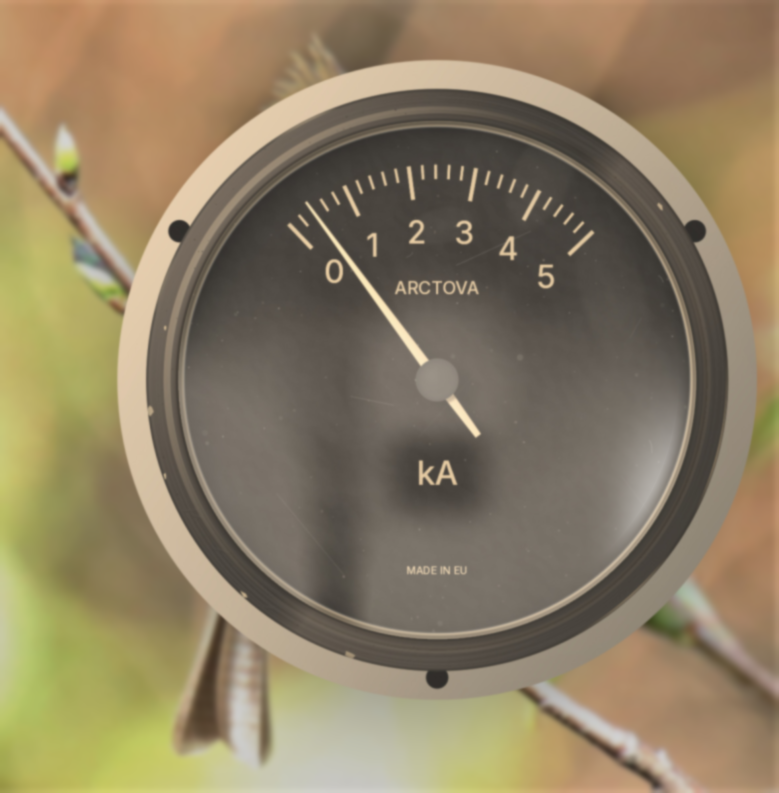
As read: value=0.4 unit=kA
